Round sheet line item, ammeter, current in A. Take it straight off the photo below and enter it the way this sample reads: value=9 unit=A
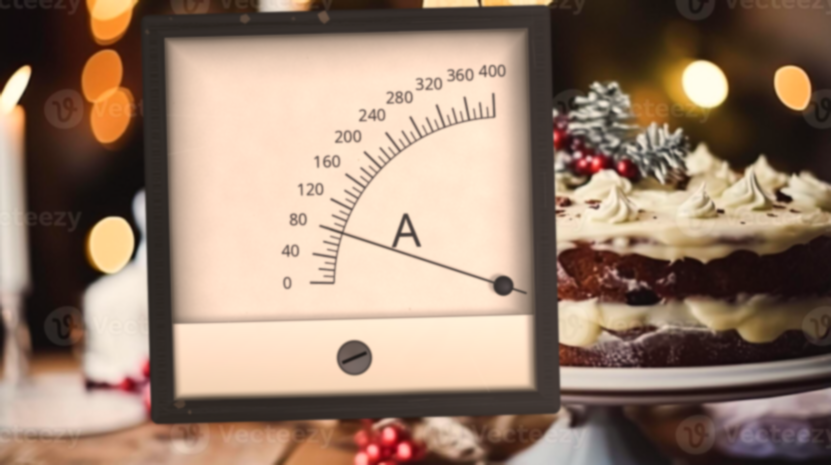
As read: value=80 unit=A
